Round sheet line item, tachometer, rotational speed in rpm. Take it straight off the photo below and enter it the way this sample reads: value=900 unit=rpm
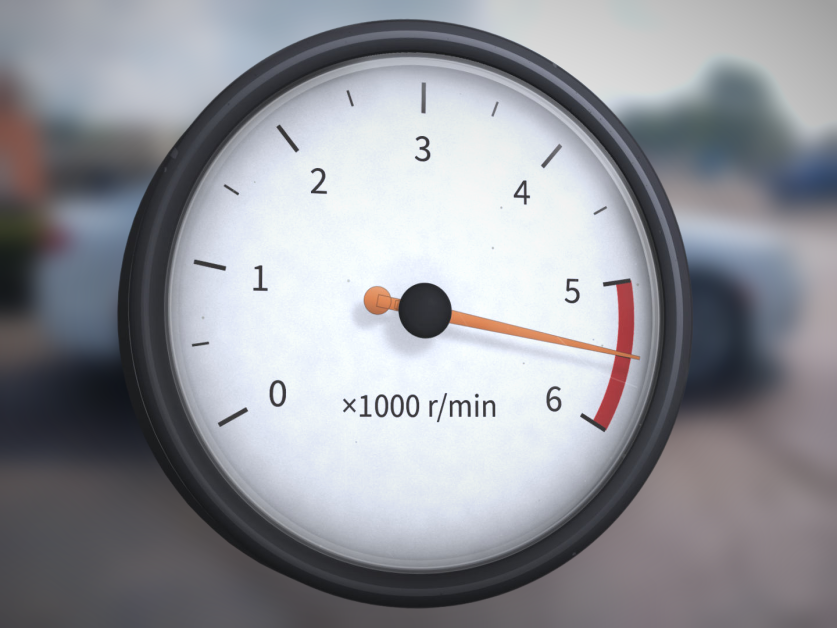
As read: value=5500 unit=rpm
